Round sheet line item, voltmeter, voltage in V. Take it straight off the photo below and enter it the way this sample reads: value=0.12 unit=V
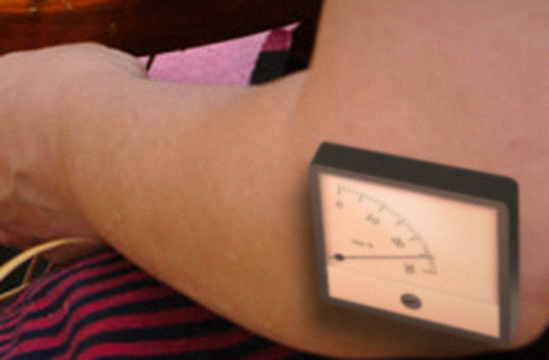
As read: value=25 unit=V
